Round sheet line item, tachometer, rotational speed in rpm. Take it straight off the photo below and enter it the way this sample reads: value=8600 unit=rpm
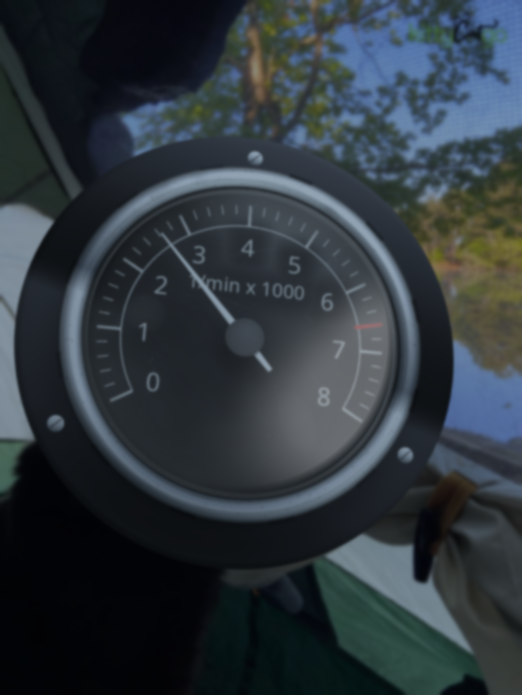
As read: value=2600 unit=rpm
